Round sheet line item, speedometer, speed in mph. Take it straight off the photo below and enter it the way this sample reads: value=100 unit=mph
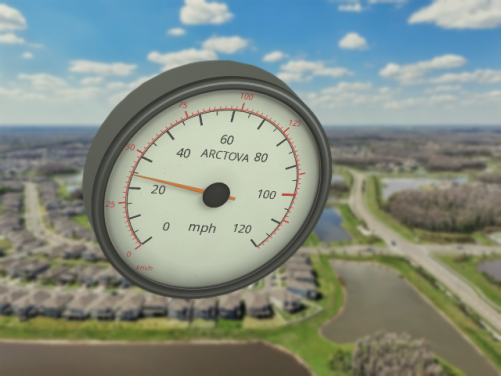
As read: value=25 unit=mph
